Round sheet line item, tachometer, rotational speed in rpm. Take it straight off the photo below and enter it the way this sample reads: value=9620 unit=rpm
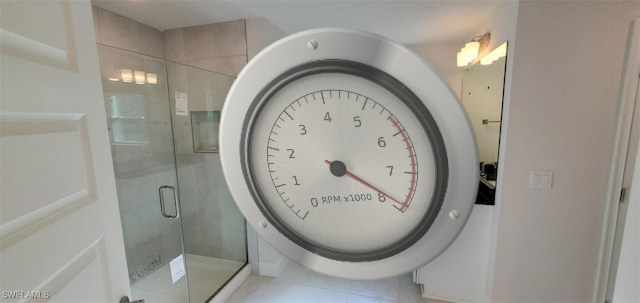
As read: value=7800 unit=rpm
